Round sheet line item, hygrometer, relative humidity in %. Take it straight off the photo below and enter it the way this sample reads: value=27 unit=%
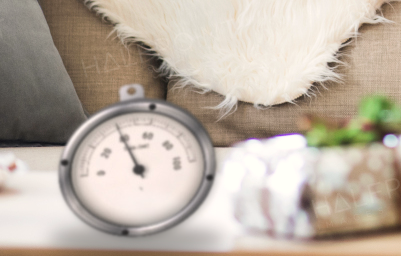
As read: value=40 unit=%
